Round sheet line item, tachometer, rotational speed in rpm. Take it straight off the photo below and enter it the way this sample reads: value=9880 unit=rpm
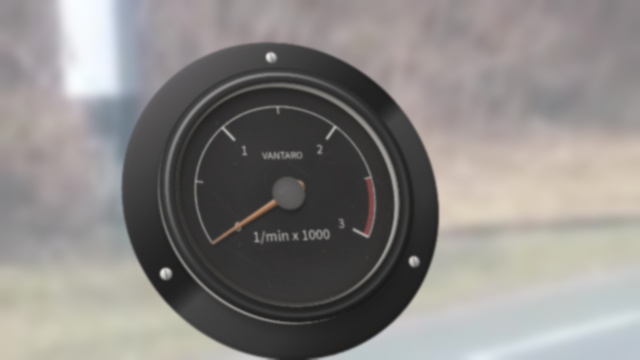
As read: value=0 unit=rpm
